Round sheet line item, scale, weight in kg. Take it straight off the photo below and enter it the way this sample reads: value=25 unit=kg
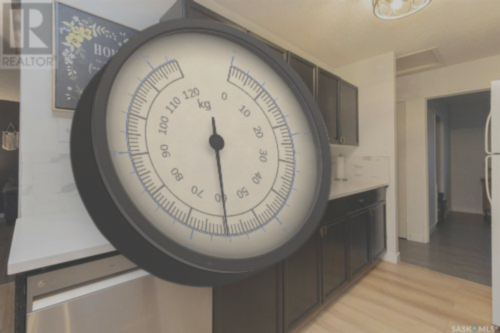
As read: value=60 unit=kg
